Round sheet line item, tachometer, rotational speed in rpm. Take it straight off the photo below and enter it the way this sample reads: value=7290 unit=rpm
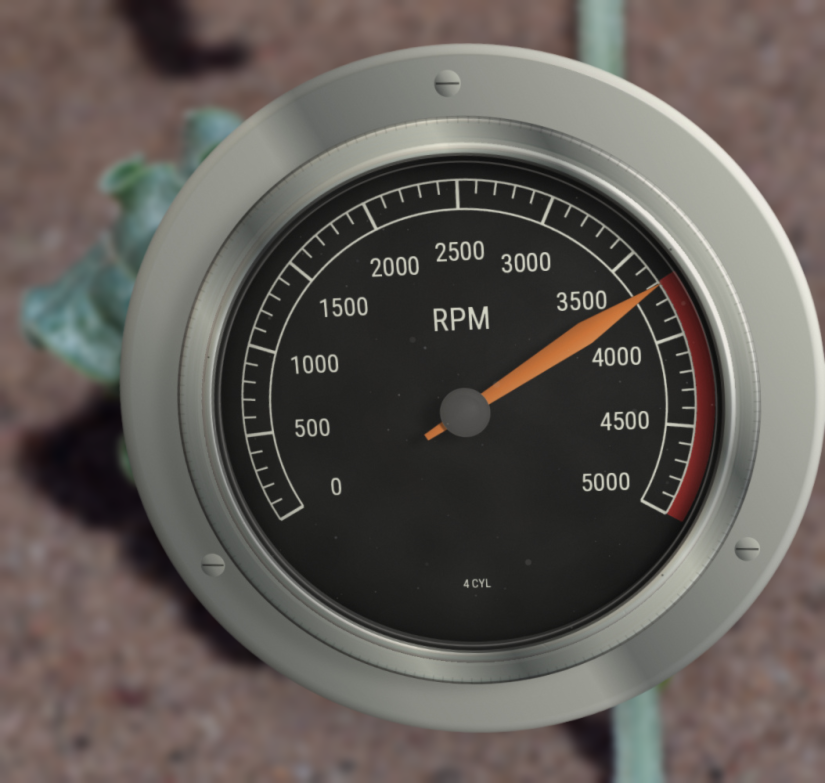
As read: value=3700 unit=rpm
